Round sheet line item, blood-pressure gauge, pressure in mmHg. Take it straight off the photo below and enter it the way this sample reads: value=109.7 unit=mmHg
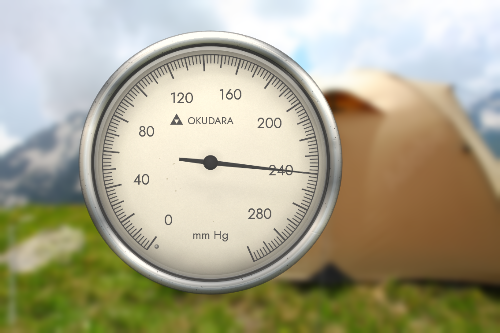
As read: value=240 unit=mmHg
